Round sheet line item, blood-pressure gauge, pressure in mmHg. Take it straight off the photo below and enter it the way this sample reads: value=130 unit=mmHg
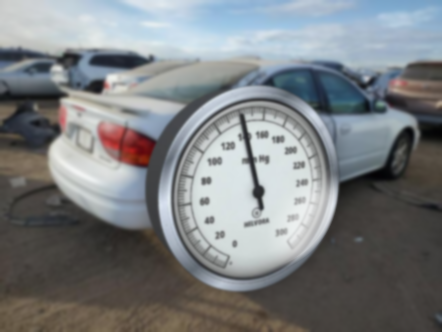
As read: value=140 unit=mmHg
